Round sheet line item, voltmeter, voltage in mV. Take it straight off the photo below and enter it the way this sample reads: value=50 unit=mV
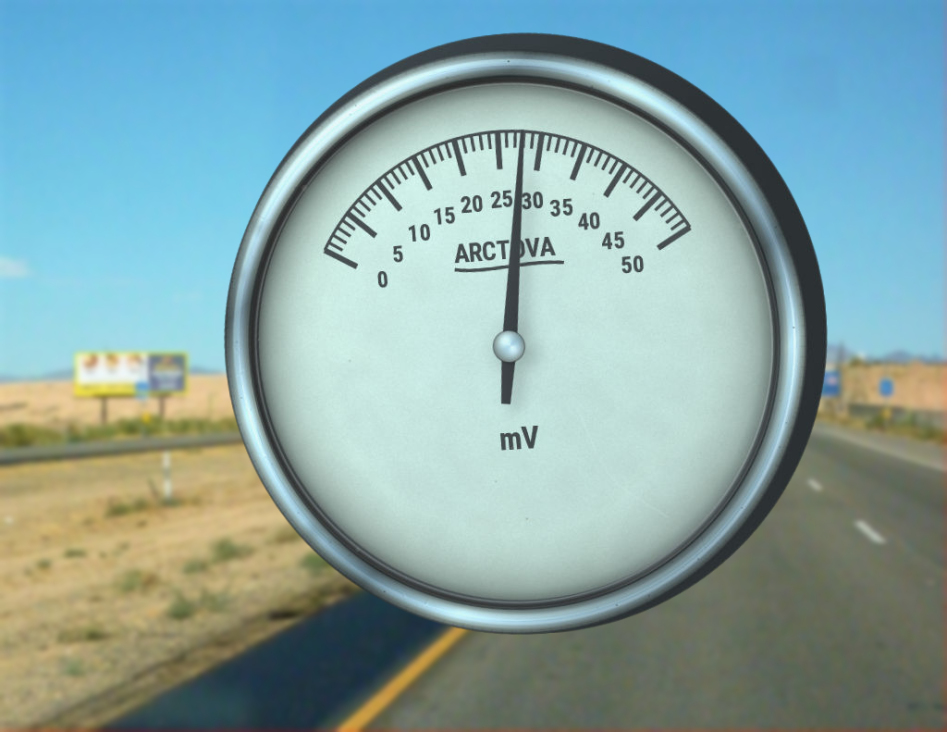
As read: value=28 unit=mV
